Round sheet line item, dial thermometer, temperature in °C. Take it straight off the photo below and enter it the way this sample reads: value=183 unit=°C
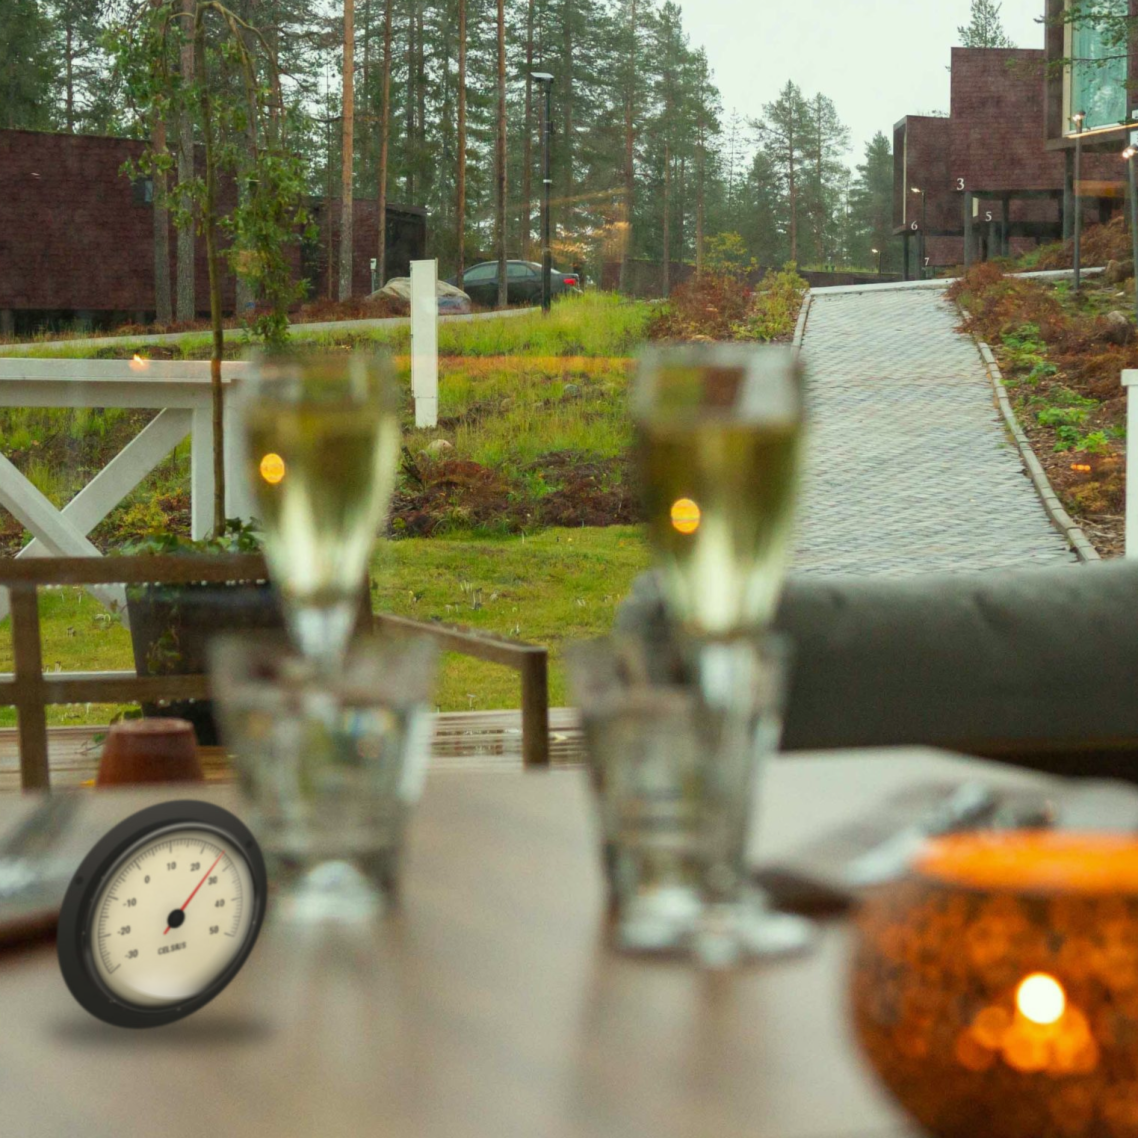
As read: value=25 unit=°C
